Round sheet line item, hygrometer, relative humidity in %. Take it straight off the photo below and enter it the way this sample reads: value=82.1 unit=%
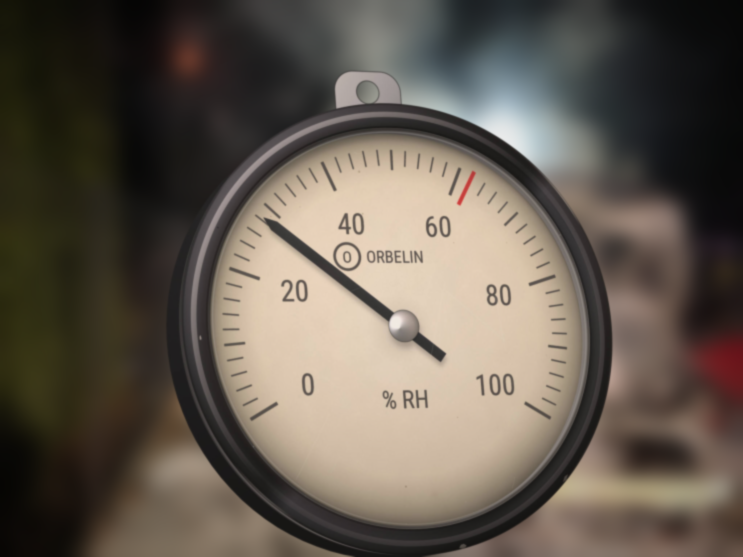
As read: value=28 unit=%
